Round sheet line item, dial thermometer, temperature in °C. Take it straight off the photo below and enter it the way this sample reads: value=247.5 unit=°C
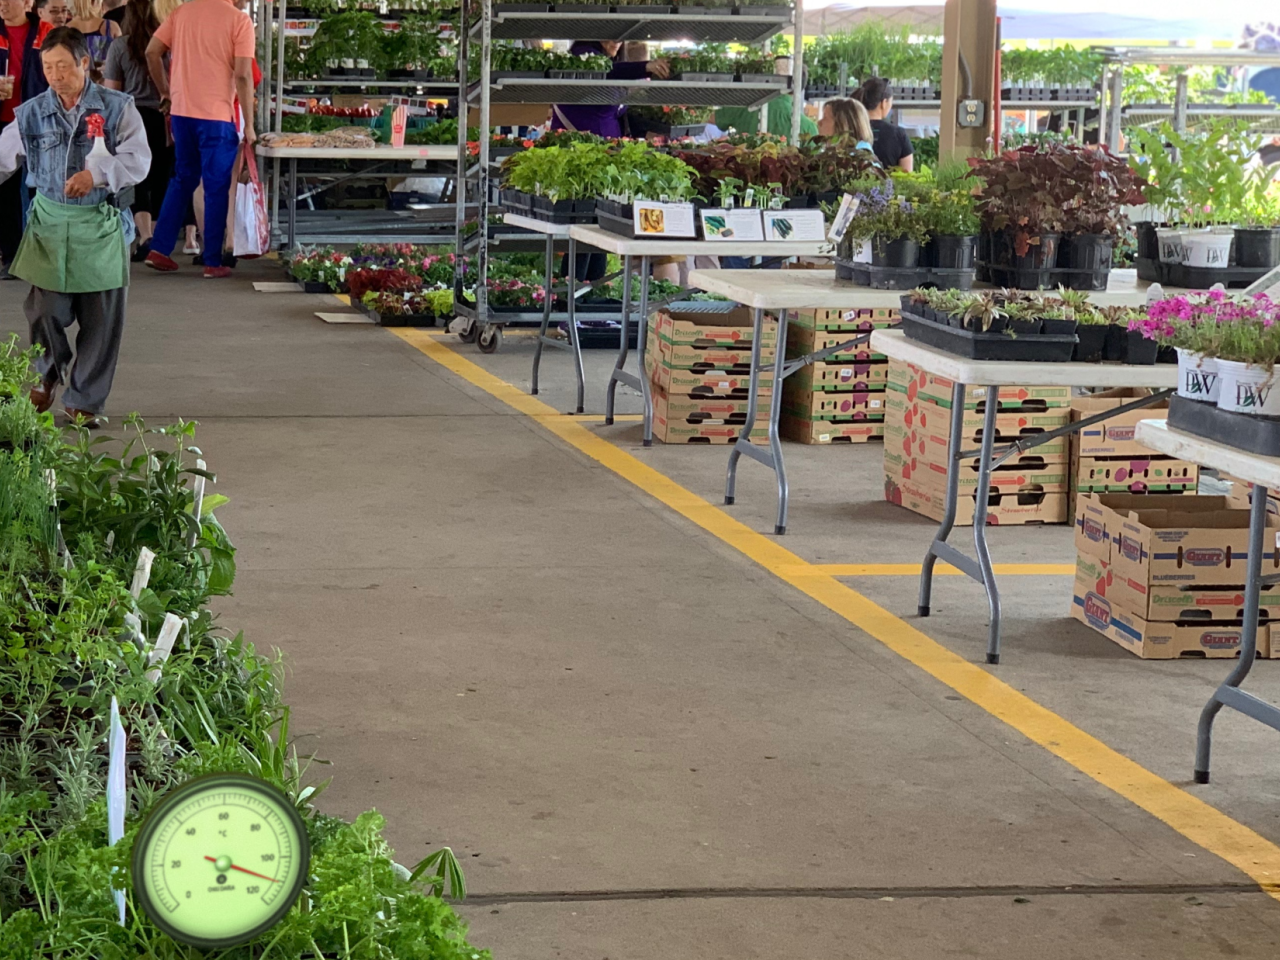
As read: value=110 unit=°C
